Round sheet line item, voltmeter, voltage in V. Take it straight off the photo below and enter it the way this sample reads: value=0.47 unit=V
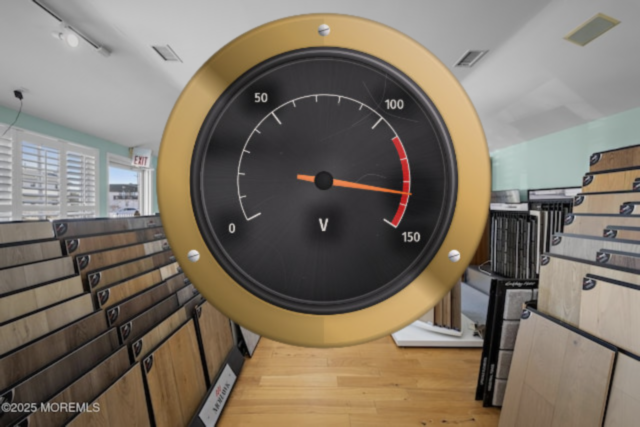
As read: value=135 unit=V
